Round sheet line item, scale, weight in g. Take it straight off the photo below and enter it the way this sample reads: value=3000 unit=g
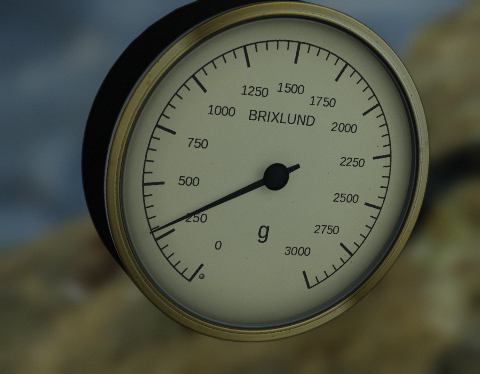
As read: value=300 unit=g
